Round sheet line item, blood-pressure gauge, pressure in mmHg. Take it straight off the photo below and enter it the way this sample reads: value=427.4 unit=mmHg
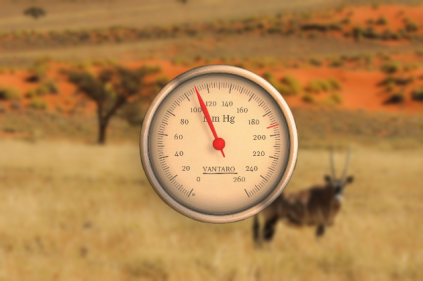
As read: value=110 unit=mmHg
